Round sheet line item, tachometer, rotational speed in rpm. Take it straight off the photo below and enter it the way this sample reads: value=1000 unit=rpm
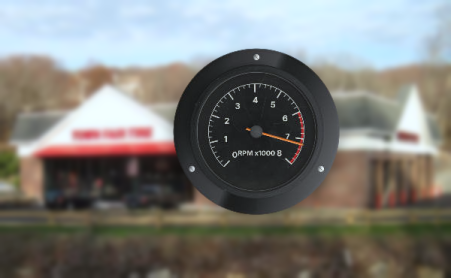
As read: value=7200 unit=rpm
